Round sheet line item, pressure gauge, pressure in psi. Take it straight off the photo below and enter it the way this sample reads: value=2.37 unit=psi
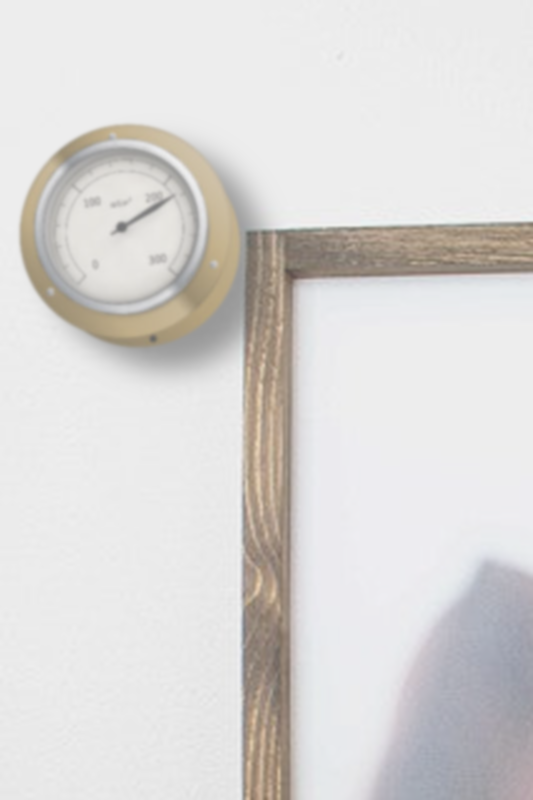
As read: value=220 unit=psi
